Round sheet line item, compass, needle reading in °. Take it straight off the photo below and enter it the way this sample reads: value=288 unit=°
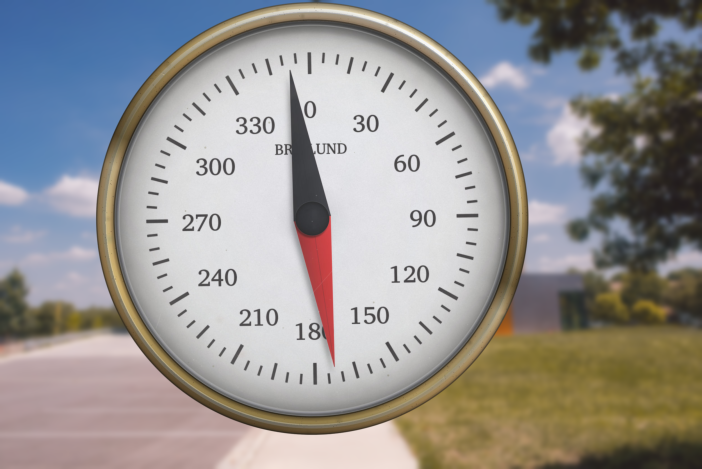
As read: value=172.5 unit=°
